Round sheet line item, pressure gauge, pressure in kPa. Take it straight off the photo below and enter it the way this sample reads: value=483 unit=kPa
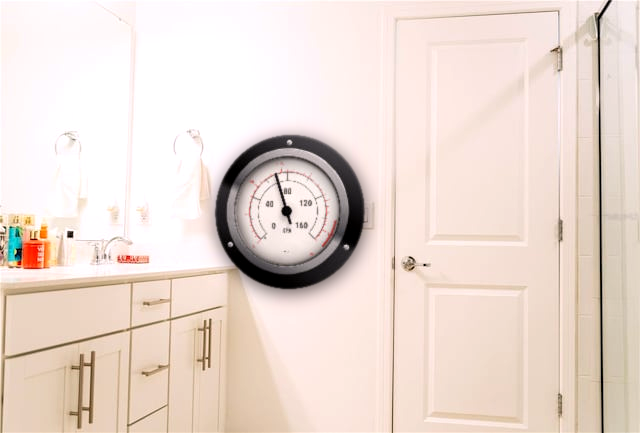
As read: value=70 unit=kPa
